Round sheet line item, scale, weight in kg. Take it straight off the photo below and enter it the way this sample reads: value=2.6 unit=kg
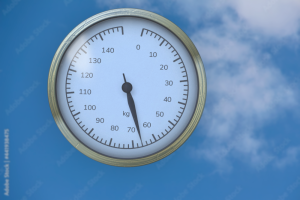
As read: value=66 unit=kg
